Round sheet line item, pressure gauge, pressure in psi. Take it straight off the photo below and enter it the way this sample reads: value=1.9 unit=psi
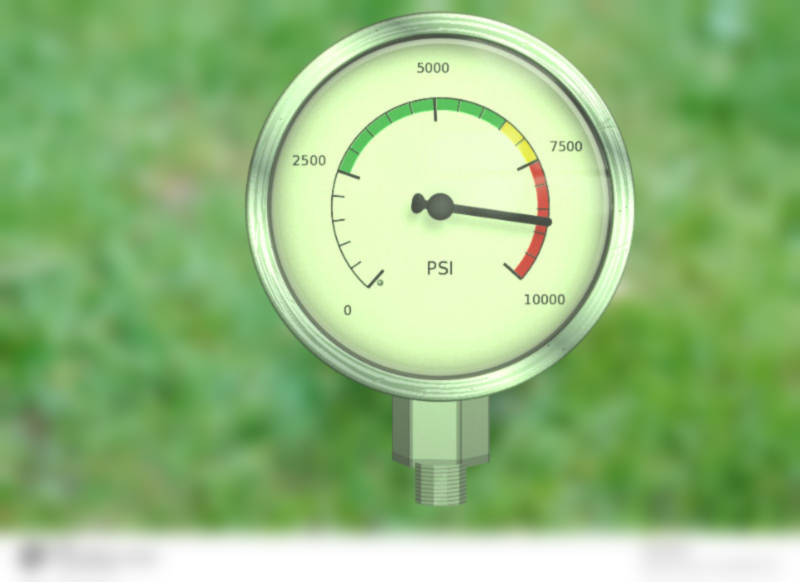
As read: value=8750 unit=psi
